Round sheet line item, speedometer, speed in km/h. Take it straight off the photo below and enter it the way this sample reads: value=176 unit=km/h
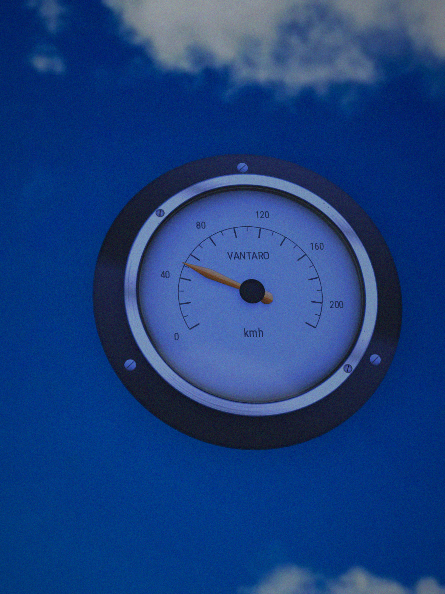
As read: value=50 unit=km/h
